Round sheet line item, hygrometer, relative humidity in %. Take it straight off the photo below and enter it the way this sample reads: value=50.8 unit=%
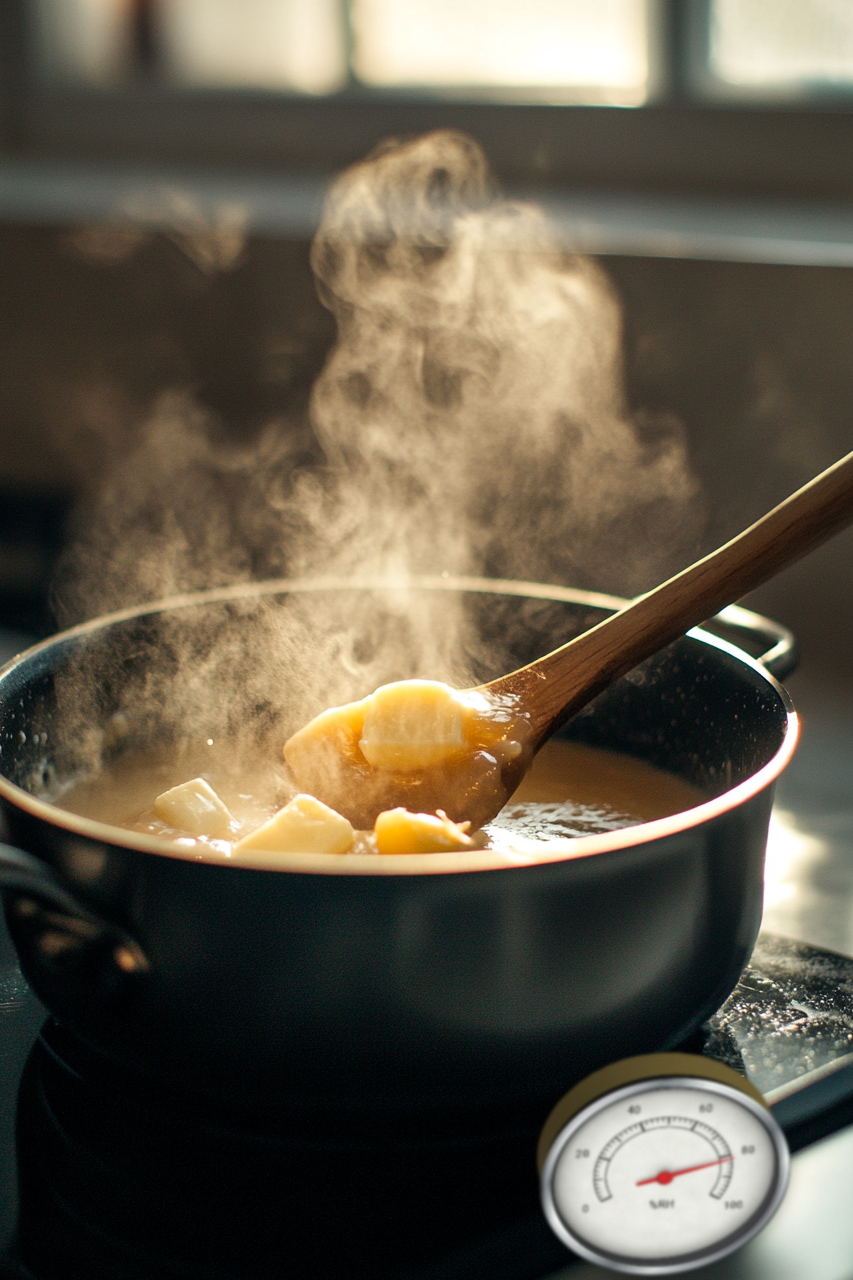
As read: value=80 unit=%
